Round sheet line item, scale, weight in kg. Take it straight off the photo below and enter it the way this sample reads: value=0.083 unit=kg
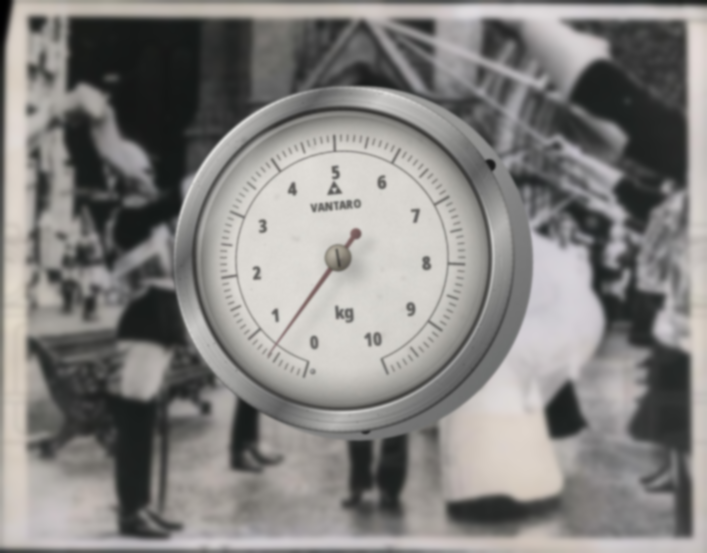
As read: value=0.6 unit=kg
